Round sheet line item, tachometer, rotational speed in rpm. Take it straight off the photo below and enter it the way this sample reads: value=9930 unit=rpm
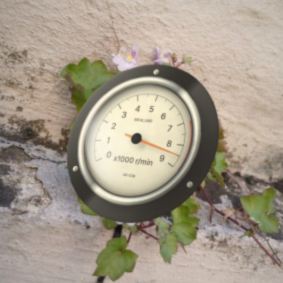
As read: value=8500 unit=rpm
